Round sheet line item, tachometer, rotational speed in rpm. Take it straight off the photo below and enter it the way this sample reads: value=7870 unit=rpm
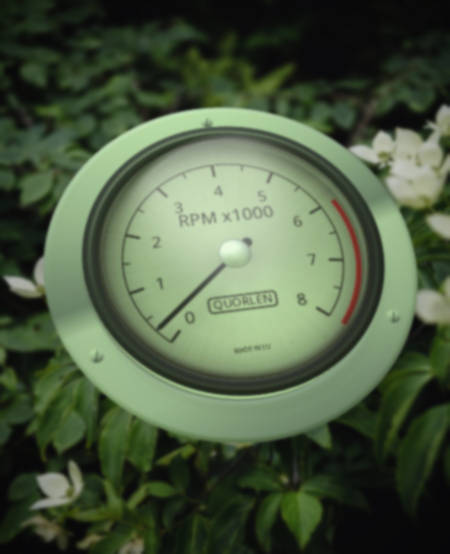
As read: value=250 unit=rpm
